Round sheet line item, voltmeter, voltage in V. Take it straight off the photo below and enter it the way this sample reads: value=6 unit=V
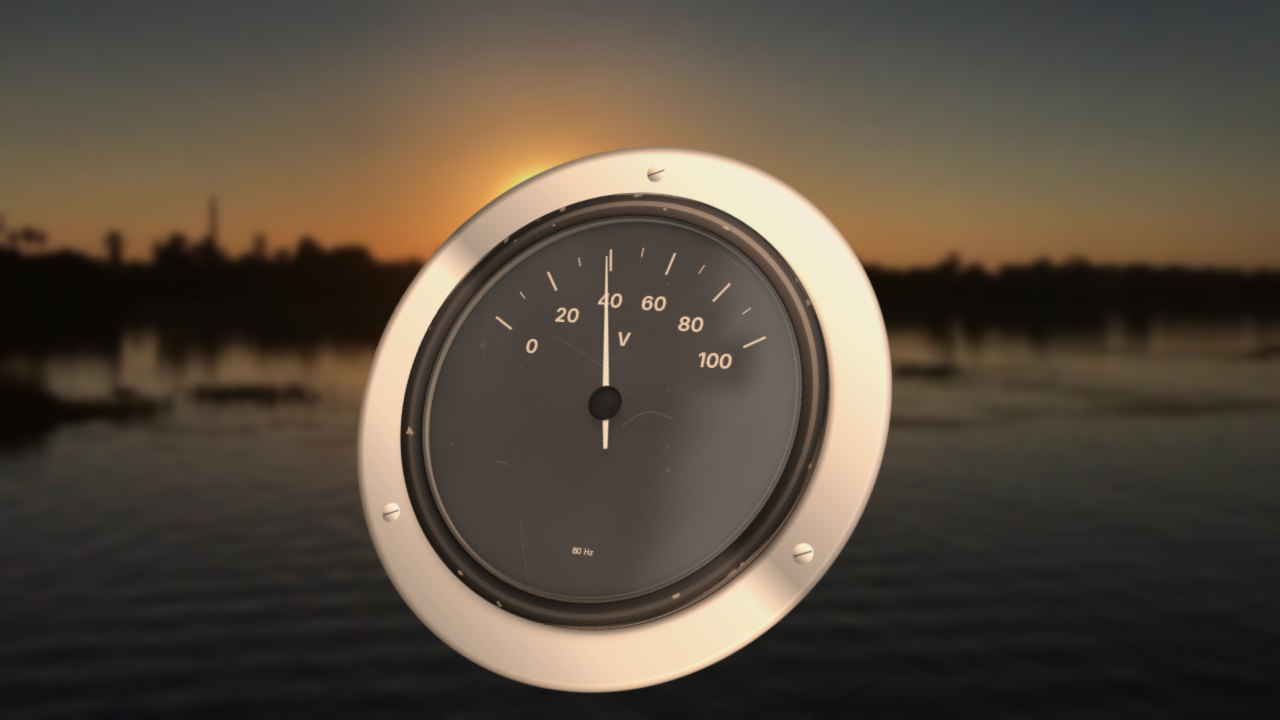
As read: value=40 unit=V
